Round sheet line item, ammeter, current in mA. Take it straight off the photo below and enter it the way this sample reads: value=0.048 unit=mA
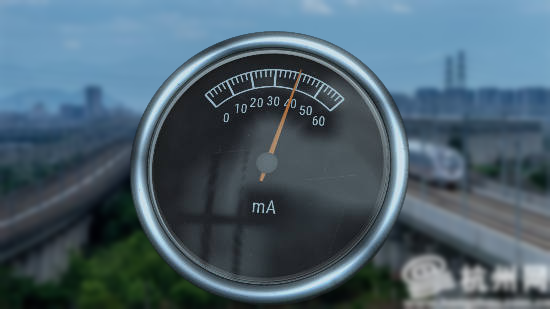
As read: value=40 unit=mA
